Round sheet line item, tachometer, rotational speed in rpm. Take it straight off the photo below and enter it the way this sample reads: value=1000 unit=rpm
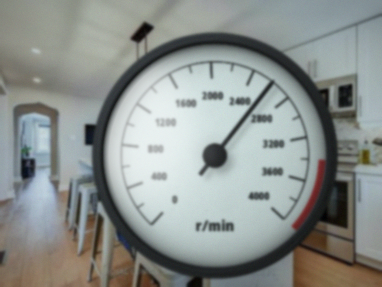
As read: value=2600 unit=rpm
